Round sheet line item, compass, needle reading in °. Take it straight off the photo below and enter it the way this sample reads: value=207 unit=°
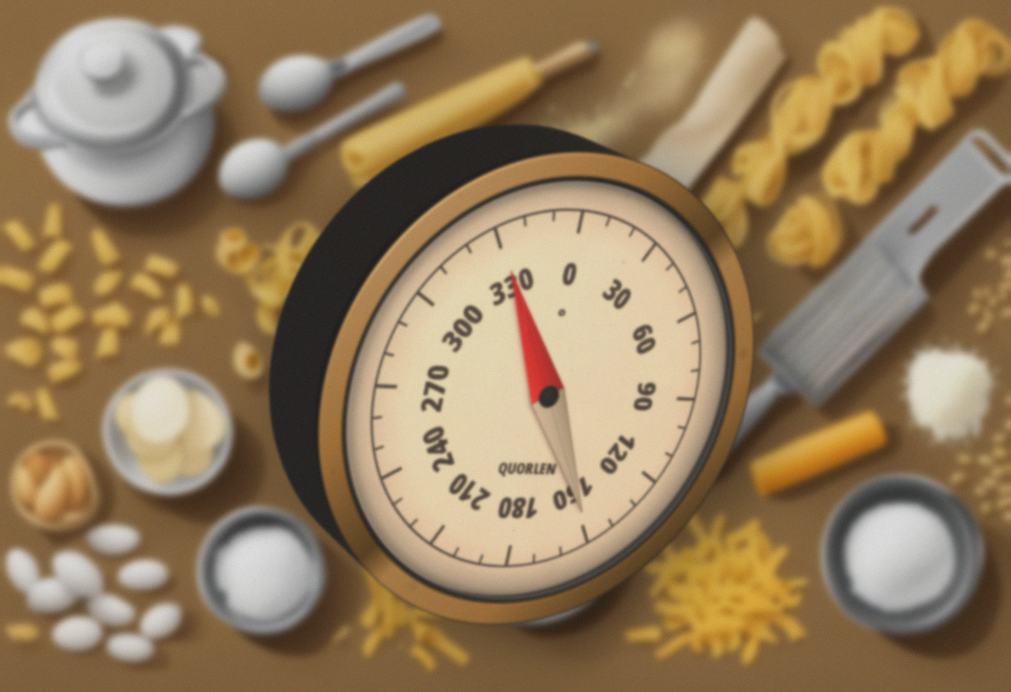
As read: value=330 unit=°
